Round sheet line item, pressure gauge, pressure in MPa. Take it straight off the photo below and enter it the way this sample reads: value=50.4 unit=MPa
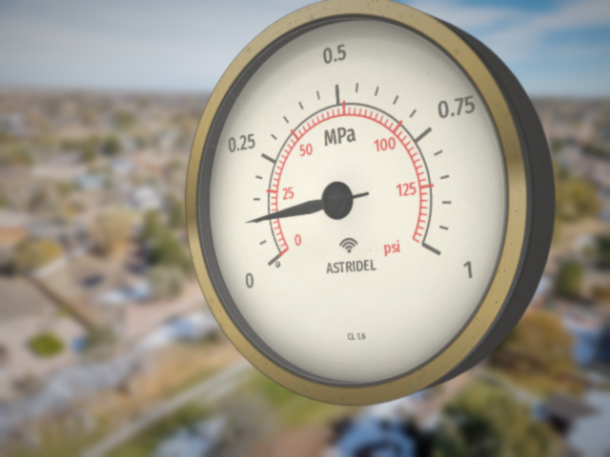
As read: value=0.1 unit=MPa
